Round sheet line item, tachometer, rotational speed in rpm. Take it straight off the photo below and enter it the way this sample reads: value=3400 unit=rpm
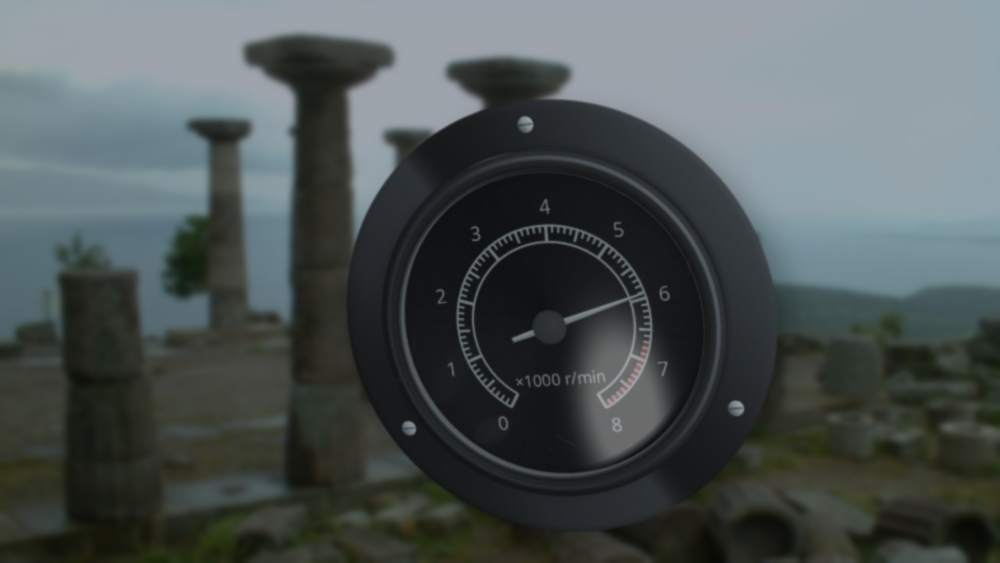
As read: value=5900 unit=rpm
